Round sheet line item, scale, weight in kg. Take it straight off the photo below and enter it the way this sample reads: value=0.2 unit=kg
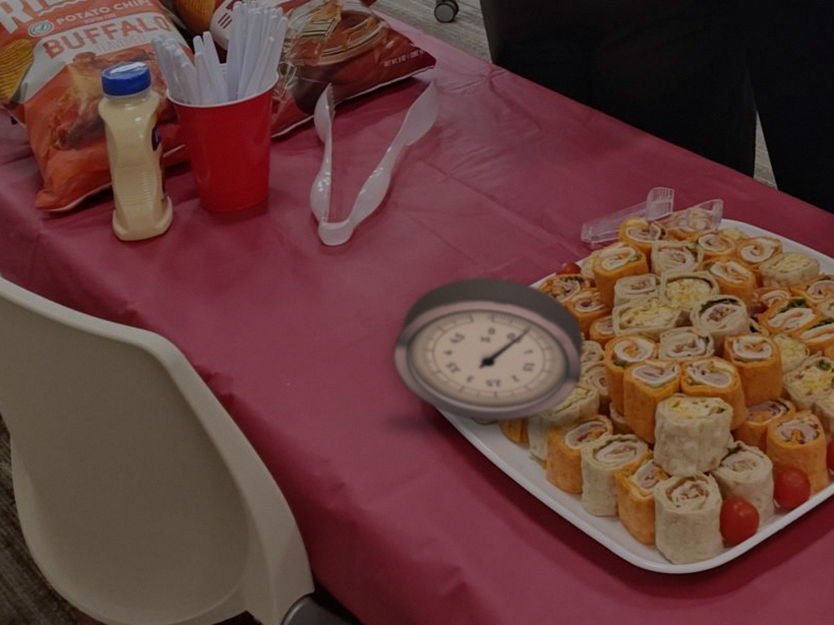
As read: value=0.5 unit=kg
